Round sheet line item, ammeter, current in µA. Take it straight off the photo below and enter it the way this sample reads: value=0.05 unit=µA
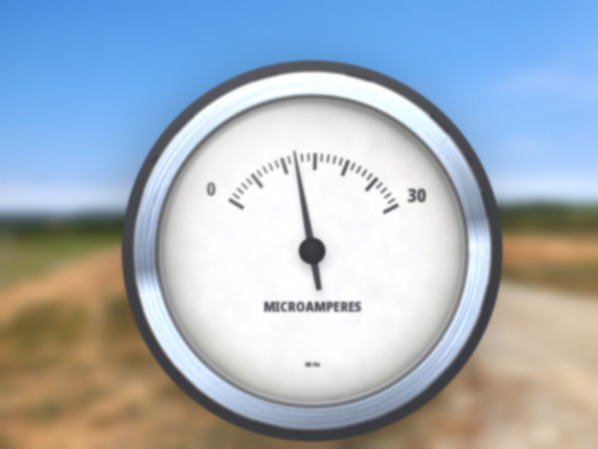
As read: value=12 unit=µA
